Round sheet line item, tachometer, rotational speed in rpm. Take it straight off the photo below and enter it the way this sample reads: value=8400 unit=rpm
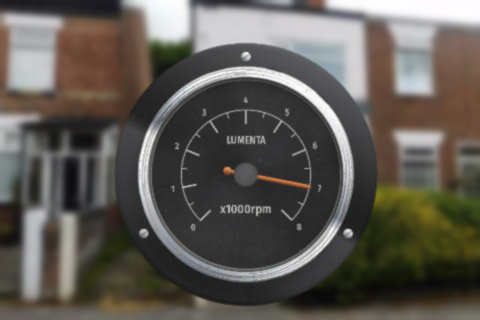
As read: value=7000 unit=rpm
